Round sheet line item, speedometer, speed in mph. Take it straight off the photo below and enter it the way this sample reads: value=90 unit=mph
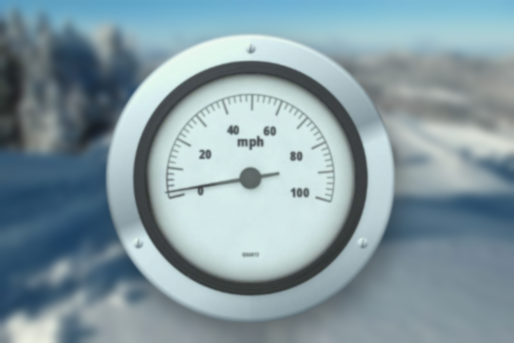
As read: value=2 unit=mph
